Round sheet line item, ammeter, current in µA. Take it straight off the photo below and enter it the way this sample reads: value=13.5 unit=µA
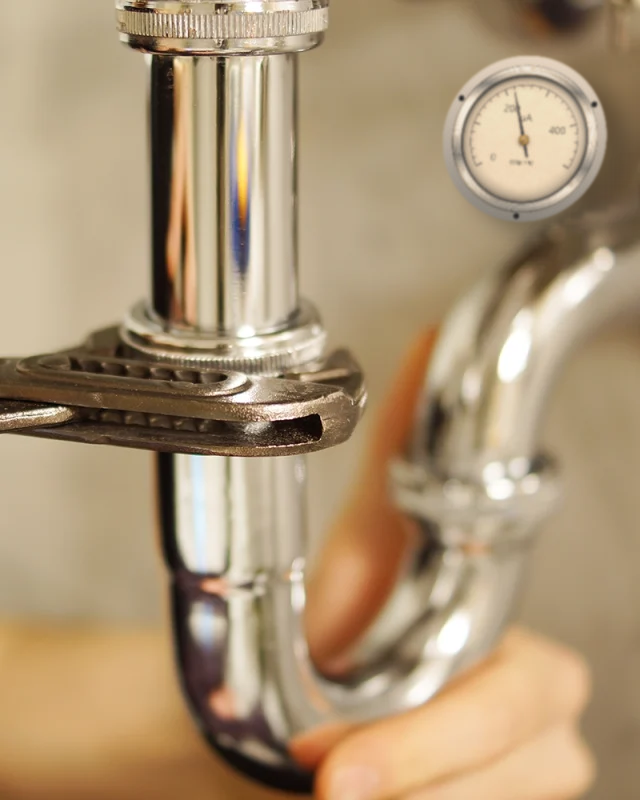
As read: value=220 unit=µA
